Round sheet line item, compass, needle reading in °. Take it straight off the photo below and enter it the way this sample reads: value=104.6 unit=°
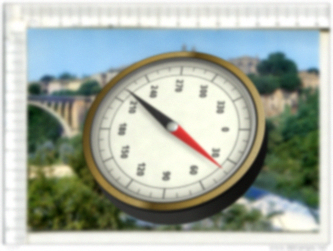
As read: value=40 unit=°
